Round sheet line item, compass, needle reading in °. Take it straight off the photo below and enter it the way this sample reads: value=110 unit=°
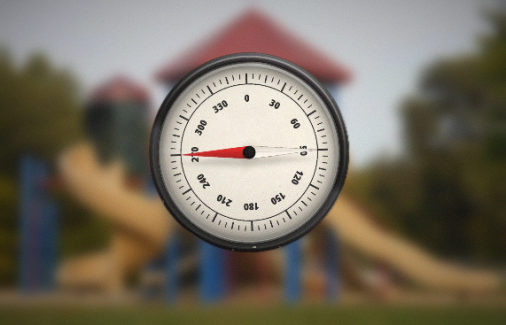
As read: value=270 unit=°
